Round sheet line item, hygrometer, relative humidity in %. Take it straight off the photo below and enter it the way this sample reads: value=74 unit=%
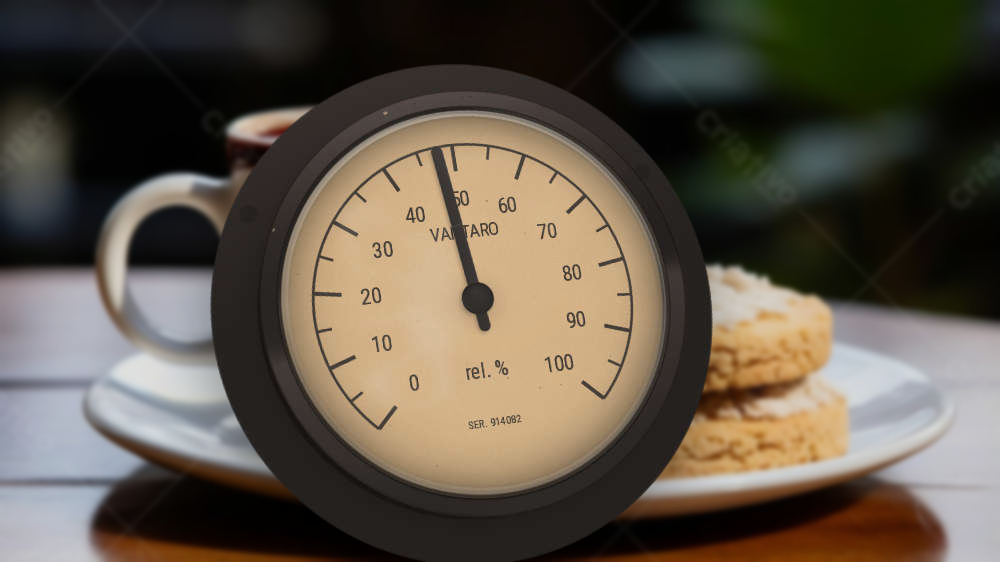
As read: value=47.5 unit=%
